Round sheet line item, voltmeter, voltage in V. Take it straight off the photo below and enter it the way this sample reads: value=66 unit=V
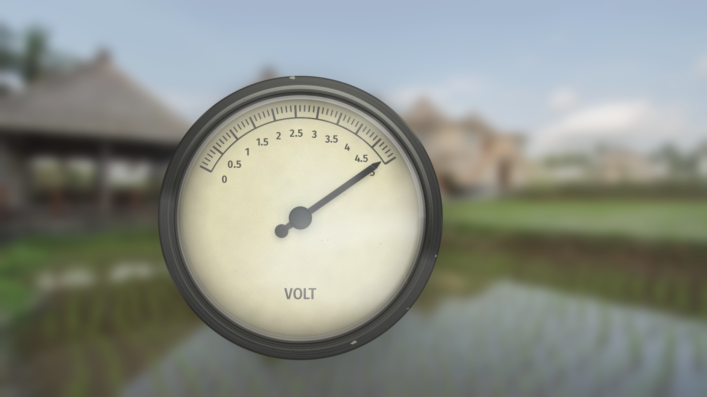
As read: value=4.9 unit=V
